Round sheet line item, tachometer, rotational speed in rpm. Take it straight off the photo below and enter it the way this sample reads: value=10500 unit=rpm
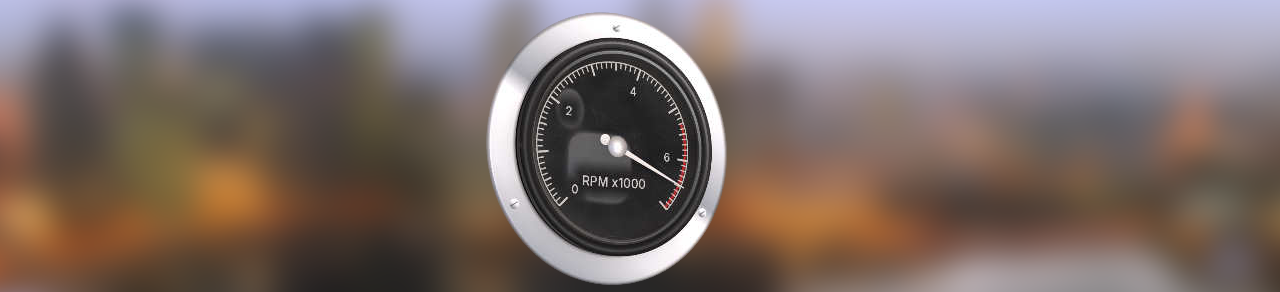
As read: value=6500 unit=rpm
